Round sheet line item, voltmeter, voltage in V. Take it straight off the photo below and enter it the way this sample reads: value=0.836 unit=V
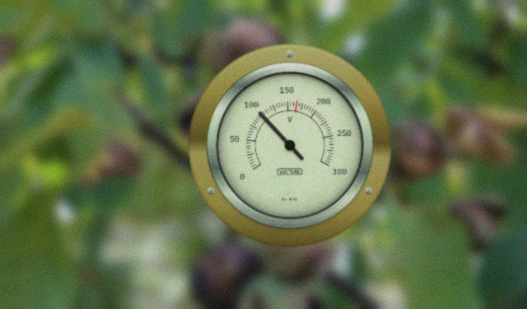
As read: value=100 unit=V
